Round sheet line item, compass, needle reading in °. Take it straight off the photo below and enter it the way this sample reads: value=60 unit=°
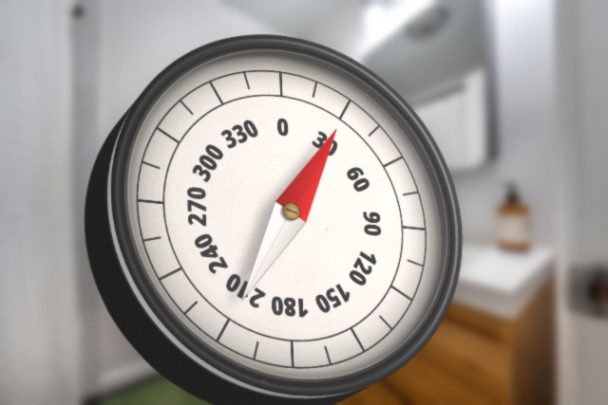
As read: value=30 unit=°
